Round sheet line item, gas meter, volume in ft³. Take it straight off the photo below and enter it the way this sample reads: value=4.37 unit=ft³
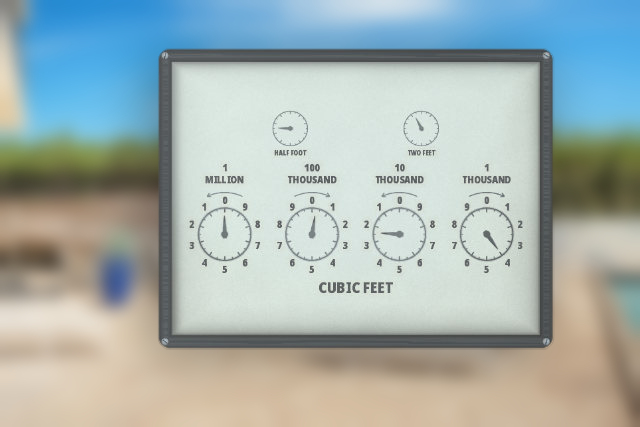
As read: value=2400 unit=ft³
